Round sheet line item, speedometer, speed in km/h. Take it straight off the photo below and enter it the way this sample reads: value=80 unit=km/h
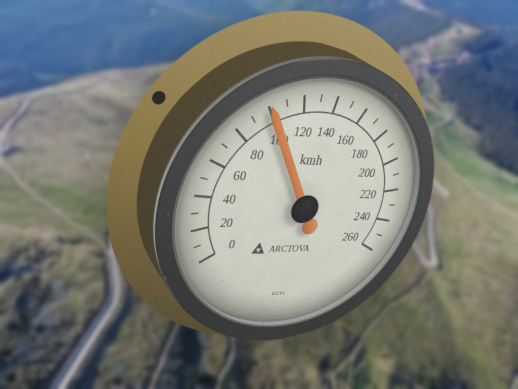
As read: value=100 unit=km/h
